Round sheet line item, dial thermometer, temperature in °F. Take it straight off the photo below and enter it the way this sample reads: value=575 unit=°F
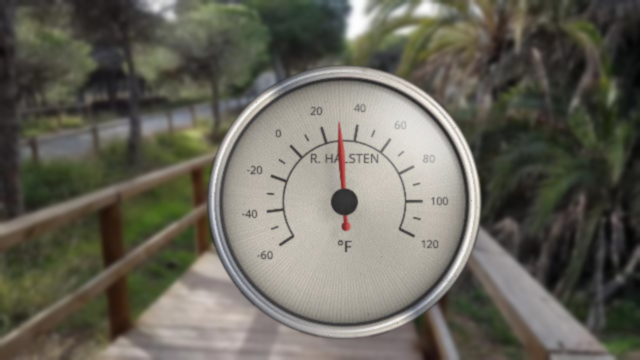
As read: value=30 unit=°F
